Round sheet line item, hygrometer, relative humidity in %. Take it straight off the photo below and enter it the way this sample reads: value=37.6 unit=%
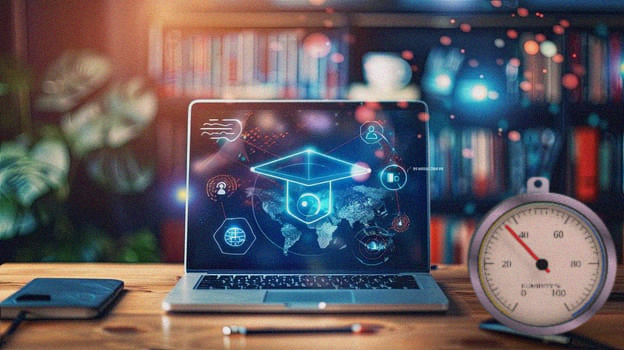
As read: value=36 unit=%
